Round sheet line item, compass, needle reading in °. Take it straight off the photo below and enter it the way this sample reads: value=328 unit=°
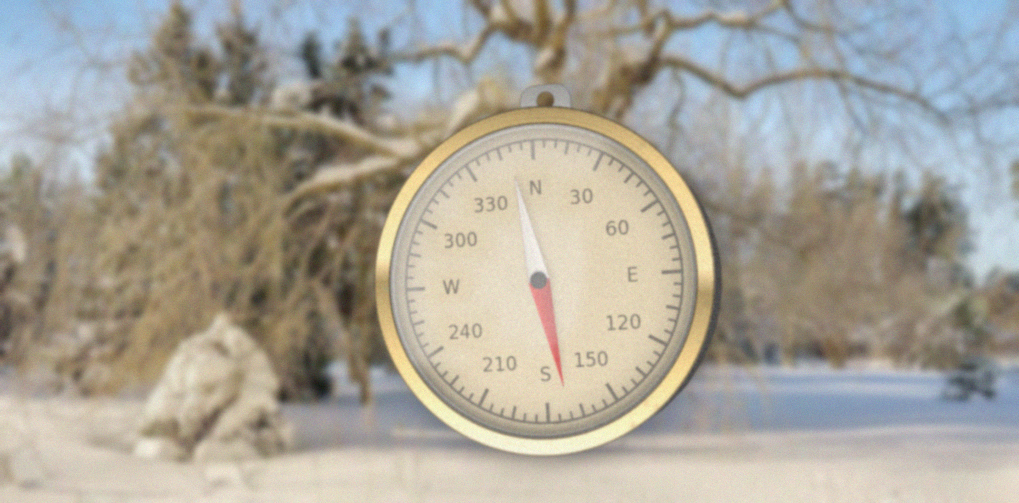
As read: value=170 unit=°
